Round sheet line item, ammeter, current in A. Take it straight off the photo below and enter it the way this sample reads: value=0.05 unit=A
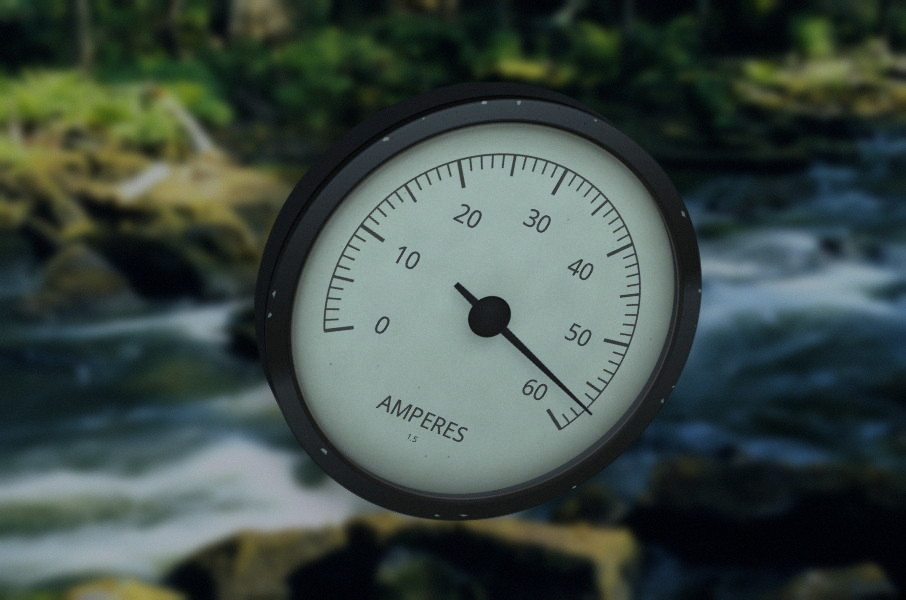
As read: value=57 unit=A
